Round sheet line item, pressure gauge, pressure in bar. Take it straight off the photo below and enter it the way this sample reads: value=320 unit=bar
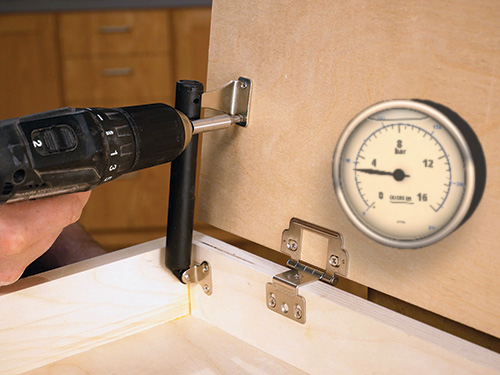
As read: value=3 unit=bar
